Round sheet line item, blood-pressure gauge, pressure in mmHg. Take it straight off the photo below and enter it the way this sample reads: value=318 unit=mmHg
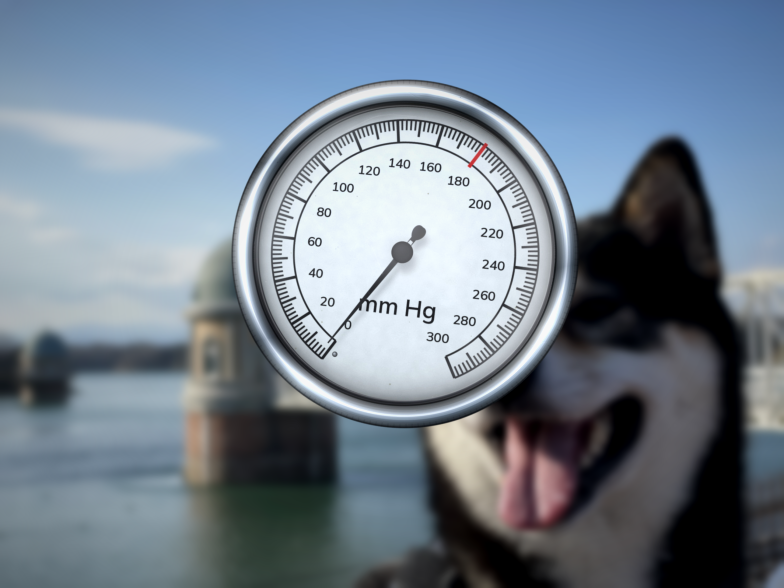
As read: value=2 unit=mmHg
